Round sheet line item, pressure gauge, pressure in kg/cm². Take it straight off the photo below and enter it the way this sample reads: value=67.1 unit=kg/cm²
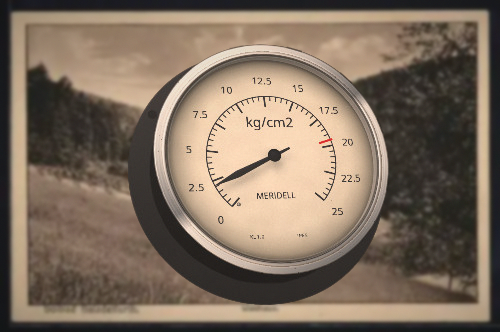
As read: value=2 unit=kg/cm²
